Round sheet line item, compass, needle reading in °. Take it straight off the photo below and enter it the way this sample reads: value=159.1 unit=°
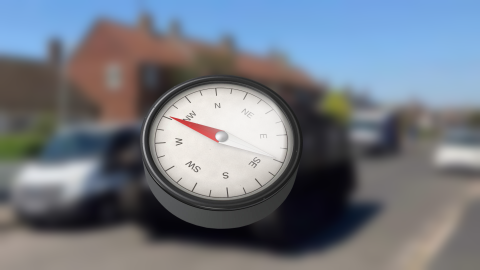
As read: value=300 unit=°
